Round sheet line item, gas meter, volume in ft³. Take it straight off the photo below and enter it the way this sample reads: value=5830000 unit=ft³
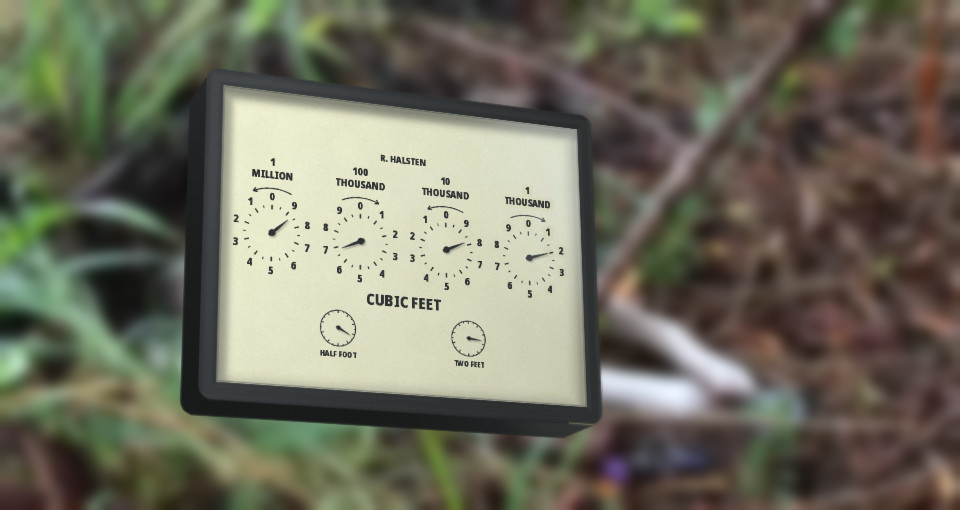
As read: value=868200 unit=ft³
